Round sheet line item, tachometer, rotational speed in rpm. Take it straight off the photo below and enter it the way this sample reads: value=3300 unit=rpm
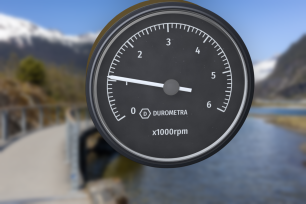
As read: value=1100 unit=rpm
